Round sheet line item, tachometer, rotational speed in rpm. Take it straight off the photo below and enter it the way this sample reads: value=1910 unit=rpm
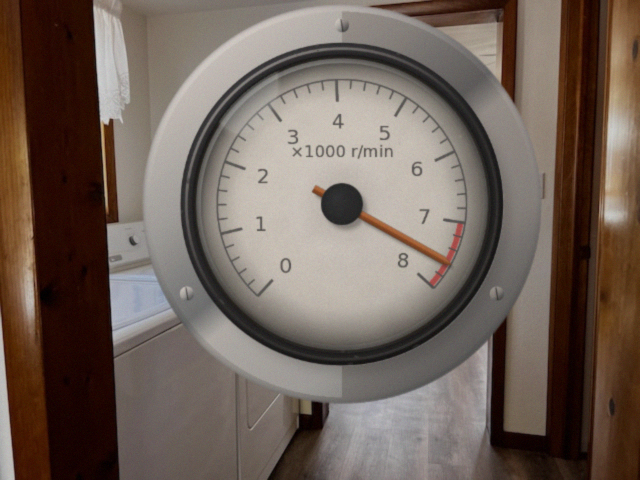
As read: value=7600 unit=rpm
